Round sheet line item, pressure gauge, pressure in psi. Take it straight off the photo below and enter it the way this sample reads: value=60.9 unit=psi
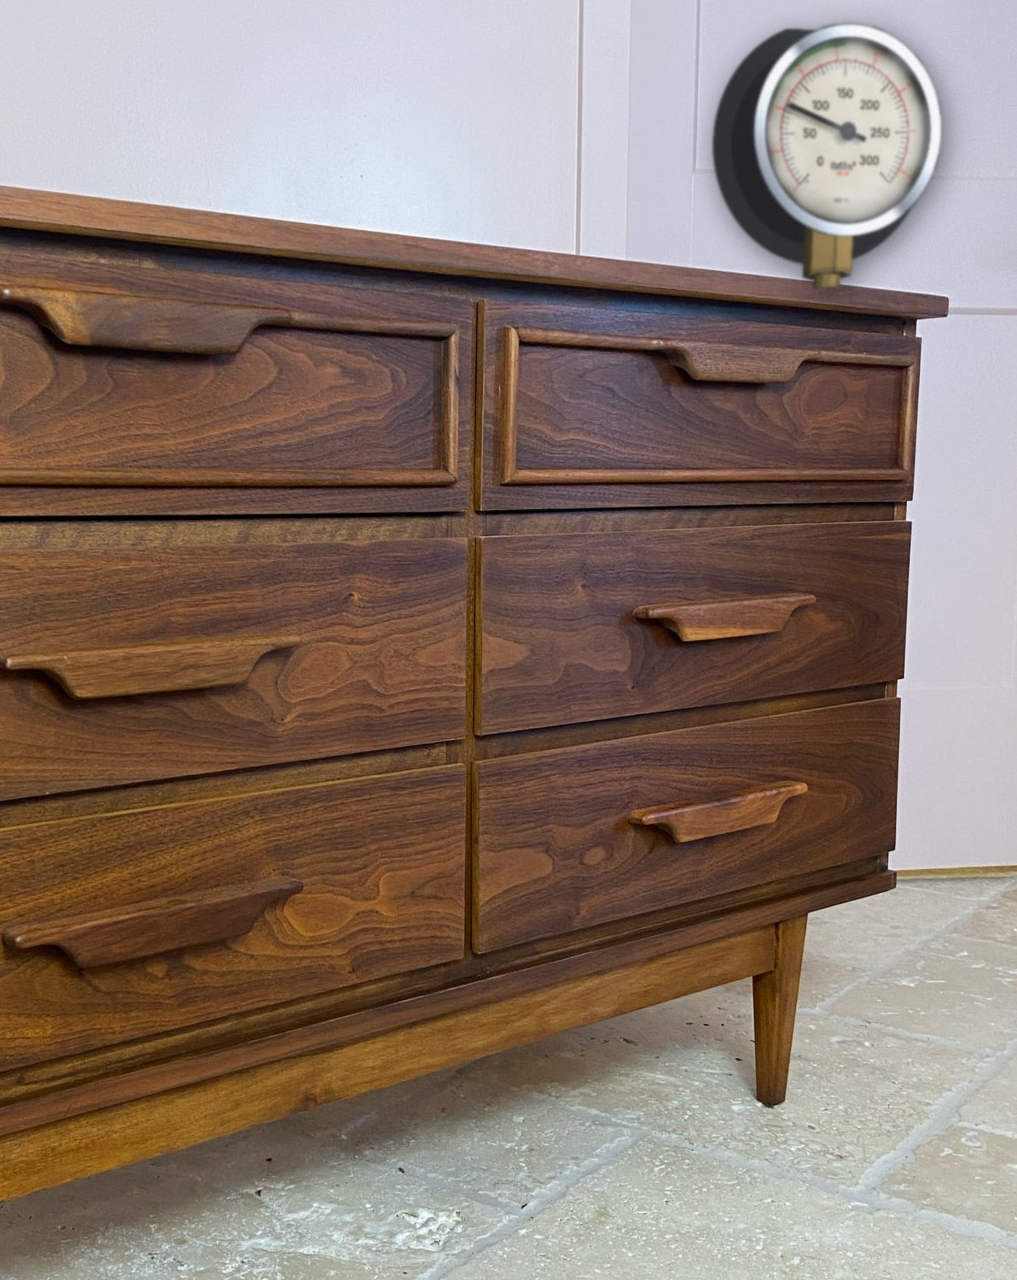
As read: value=75 unit=psi
